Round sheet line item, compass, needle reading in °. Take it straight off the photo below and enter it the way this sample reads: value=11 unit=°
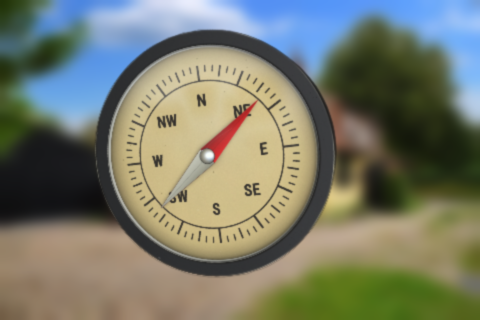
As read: value=50 unit=°
